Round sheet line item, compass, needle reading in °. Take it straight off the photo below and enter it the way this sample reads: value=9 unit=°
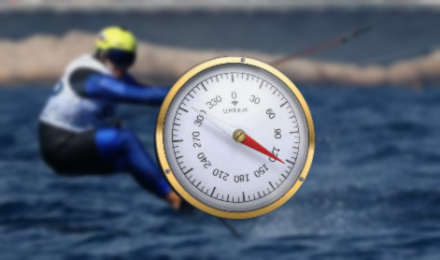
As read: value=125 unit=°
